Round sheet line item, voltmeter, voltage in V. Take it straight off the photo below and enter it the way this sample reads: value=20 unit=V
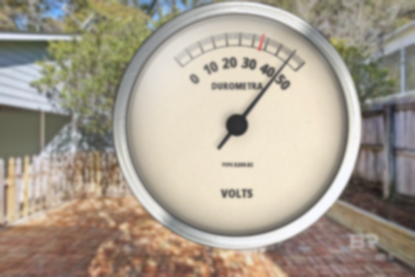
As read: value=45 unit=V
